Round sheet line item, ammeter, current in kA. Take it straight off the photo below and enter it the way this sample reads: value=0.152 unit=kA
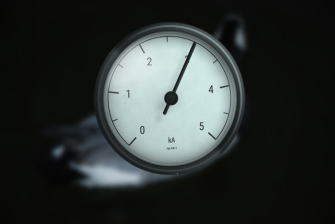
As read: value=3 unit=kA
